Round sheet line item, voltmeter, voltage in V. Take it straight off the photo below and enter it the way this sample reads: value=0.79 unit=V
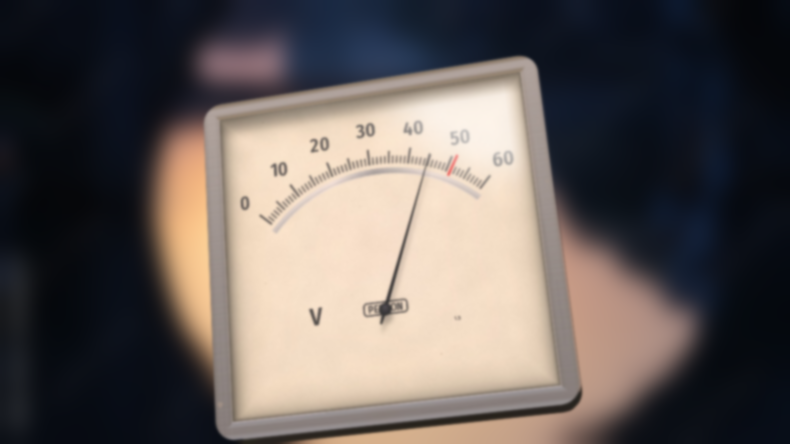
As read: value=45 unit=V
